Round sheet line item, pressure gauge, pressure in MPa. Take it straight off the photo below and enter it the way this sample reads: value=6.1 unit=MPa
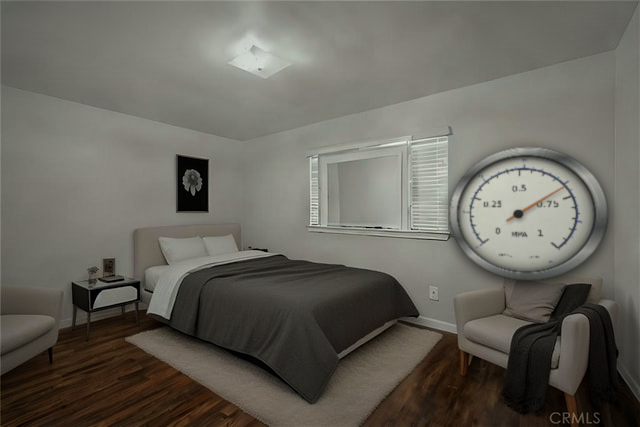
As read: value=0.7 unit=MPa
